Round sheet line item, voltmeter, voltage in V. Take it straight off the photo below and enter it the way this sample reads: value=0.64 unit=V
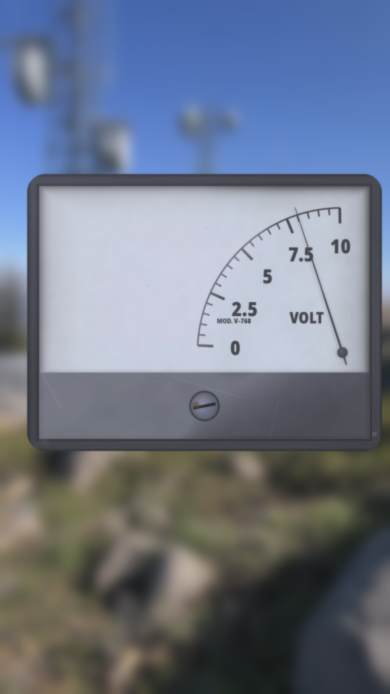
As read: value=8 unit=V
